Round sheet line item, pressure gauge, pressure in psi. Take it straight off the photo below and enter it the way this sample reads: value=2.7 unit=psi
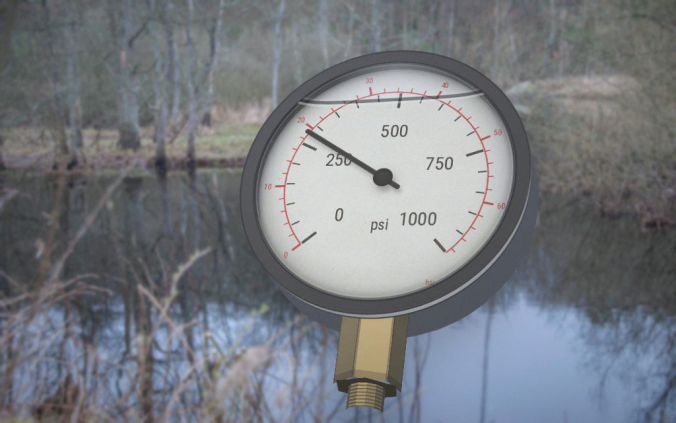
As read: value=275 unit=psi
